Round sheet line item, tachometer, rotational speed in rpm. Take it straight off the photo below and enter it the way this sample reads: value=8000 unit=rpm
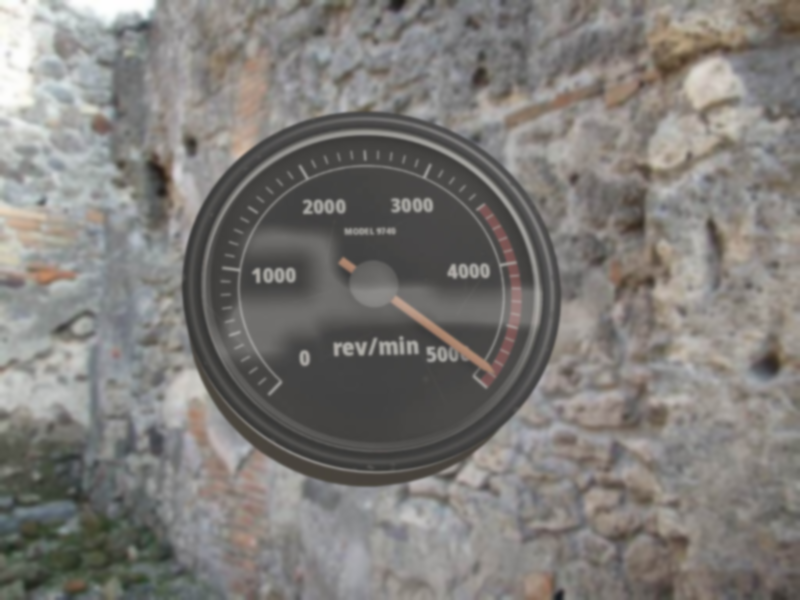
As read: value=4900 unit=rpm
